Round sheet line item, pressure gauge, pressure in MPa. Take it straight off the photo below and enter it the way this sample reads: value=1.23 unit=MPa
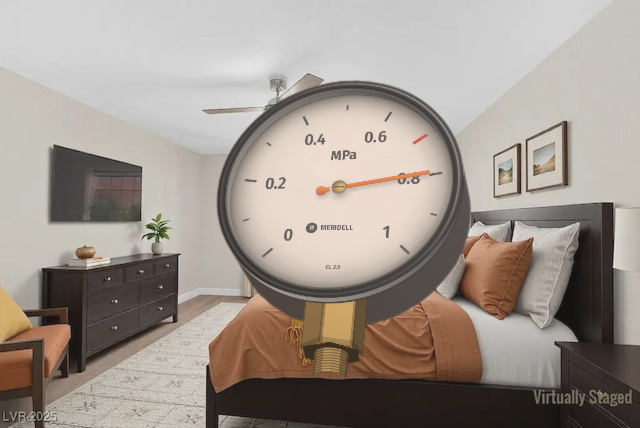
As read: value=0.8 unit=MPa
